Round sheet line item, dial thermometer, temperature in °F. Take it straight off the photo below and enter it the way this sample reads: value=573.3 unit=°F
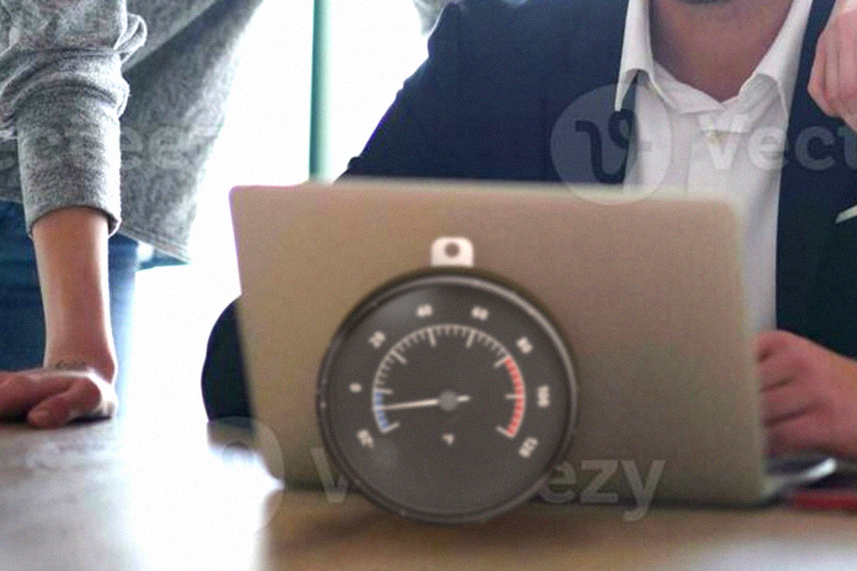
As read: value=-8 unit=°F
